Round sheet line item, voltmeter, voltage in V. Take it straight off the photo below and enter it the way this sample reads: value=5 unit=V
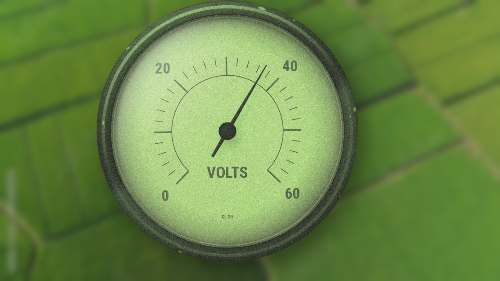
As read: value=37 unit=V
